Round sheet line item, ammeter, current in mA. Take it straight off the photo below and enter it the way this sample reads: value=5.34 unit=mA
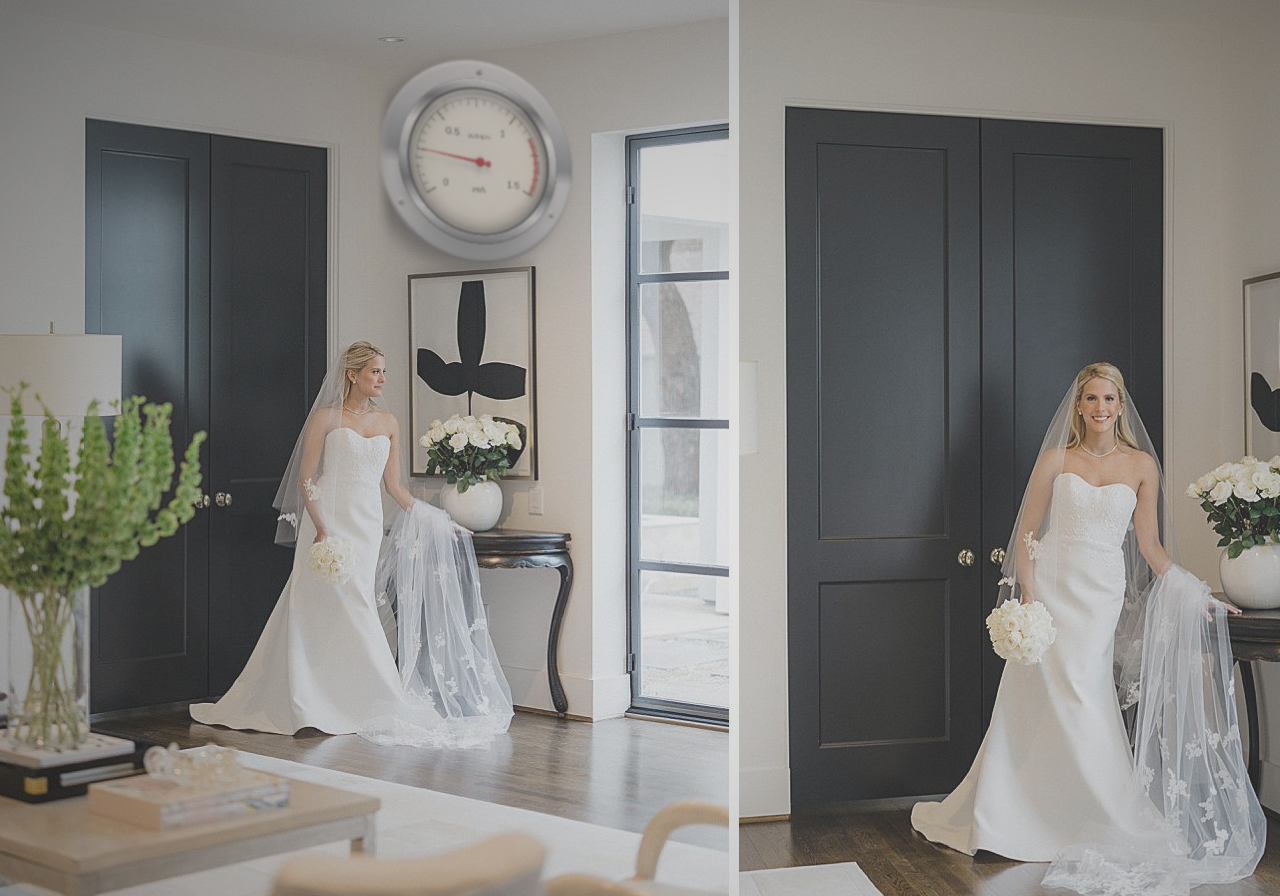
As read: value=0.25 unit=mA
